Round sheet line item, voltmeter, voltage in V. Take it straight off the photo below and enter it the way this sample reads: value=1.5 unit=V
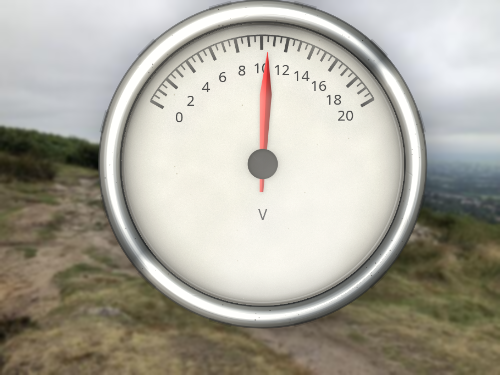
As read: value=10.5 unit=V
